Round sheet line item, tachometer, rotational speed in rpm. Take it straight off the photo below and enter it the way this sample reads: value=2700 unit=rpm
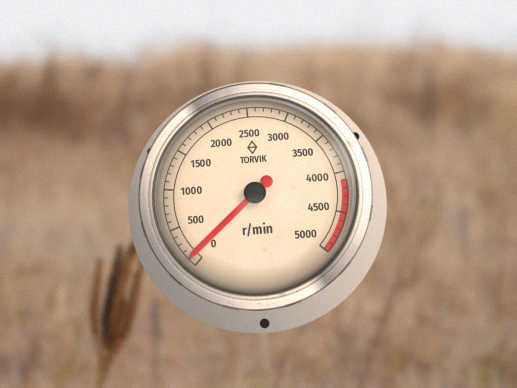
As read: value=100 unit=rpm
